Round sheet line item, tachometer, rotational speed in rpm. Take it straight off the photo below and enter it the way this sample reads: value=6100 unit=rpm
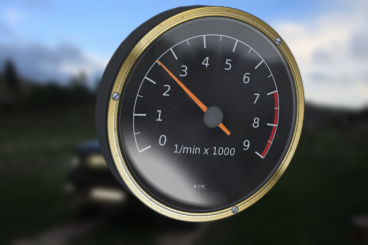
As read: value=2500 unit=rpm
